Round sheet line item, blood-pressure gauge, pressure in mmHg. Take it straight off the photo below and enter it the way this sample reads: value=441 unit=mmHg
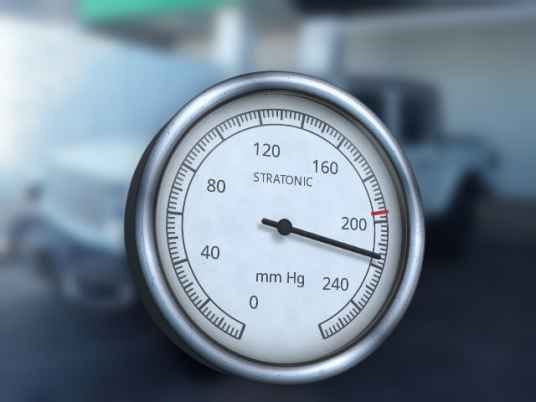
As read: value=216 unit=mmHg
